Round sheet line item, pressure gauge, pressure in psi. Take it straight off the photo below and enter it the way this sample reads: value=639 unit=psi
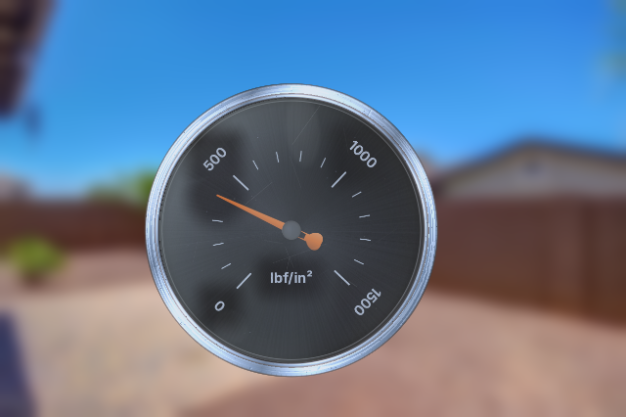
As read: value=400 unit=psi
